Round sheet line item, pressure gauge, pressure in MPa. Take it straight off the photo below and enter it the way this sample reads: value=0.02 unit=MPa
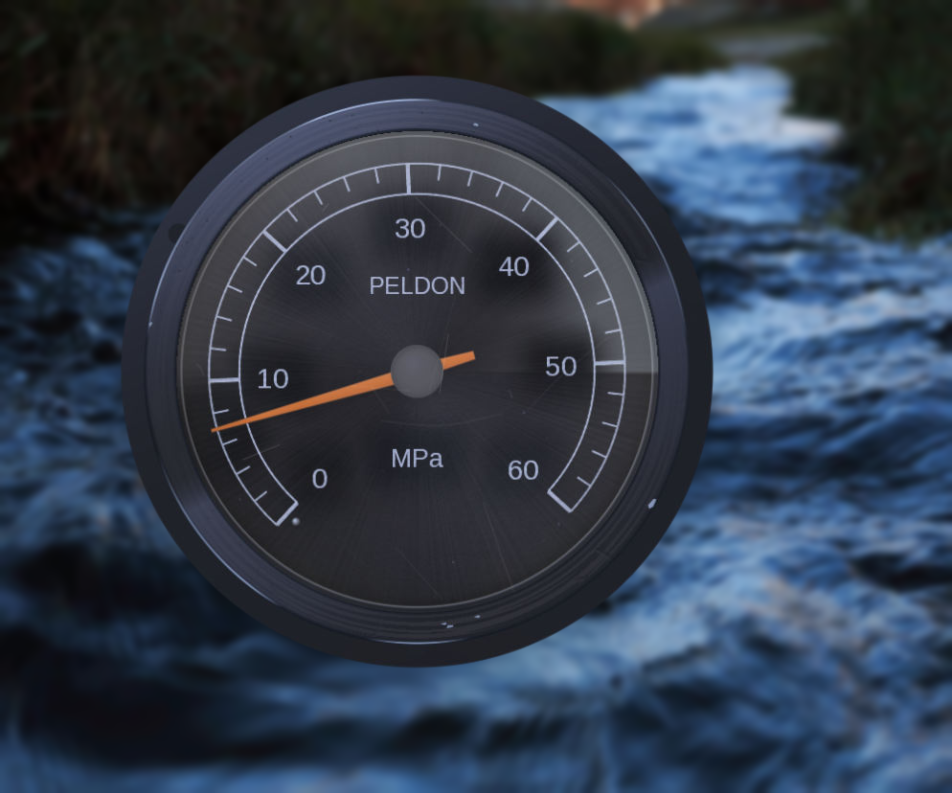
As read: value=7 unit=MPa
